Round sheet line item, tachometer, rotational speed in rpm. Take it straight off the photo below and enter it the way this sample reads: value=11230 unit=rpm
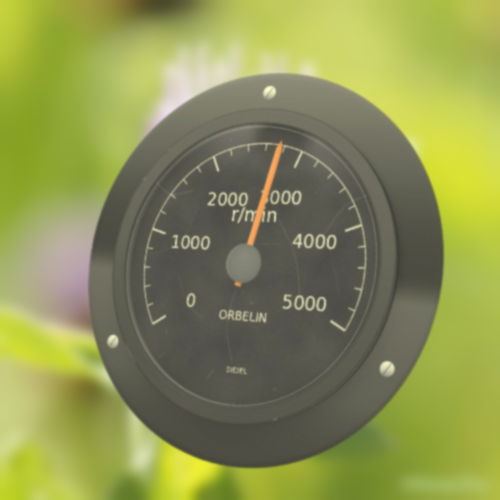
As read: value=2800 unit=rpm
